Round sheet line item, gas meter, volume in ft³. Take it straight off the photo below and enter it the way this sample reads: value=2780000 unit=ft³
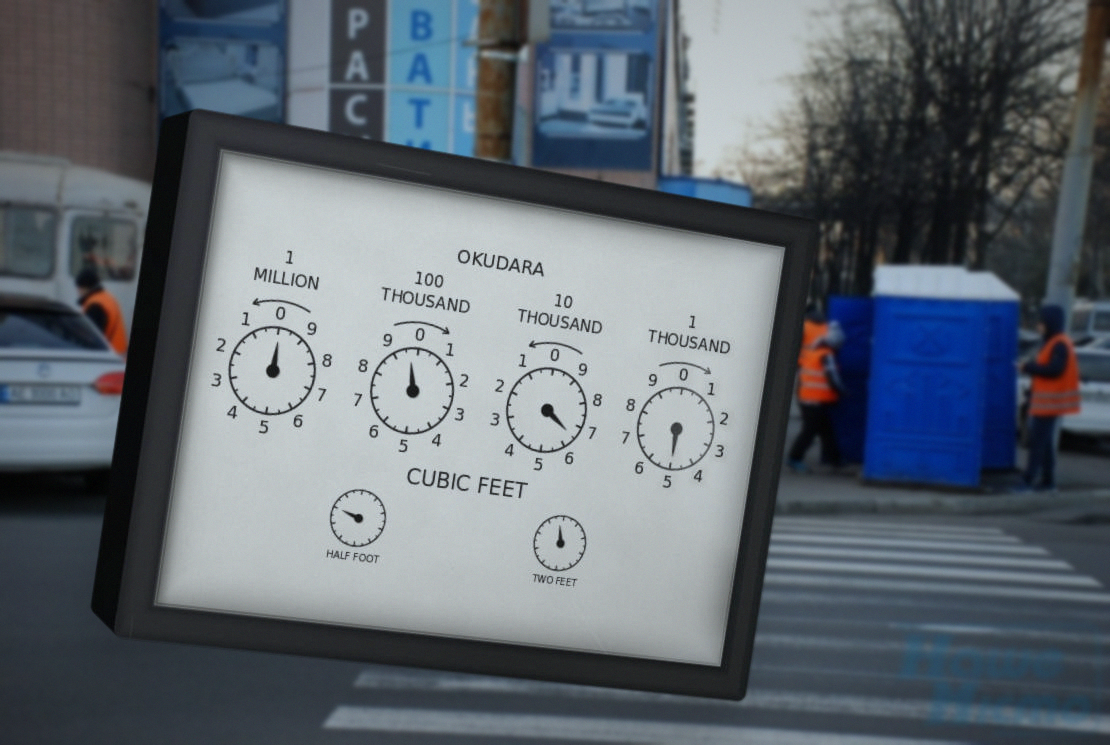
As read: value=996500 unit=ft³
